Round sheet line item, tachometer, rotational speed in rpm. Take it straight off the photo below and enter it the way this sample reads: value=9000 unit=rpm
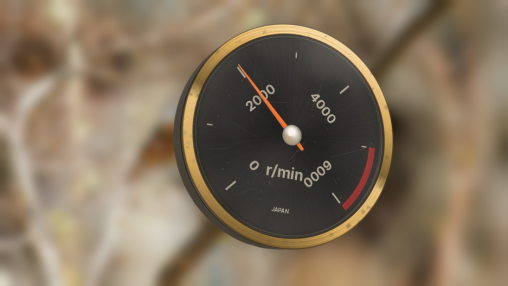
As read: value=2000 unit=rpm
